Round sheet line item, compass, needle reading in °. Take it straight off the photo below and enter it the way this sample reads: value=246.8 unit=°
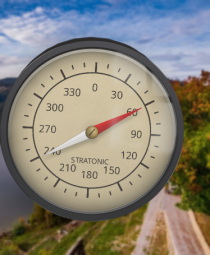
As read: value=60 unit=°
